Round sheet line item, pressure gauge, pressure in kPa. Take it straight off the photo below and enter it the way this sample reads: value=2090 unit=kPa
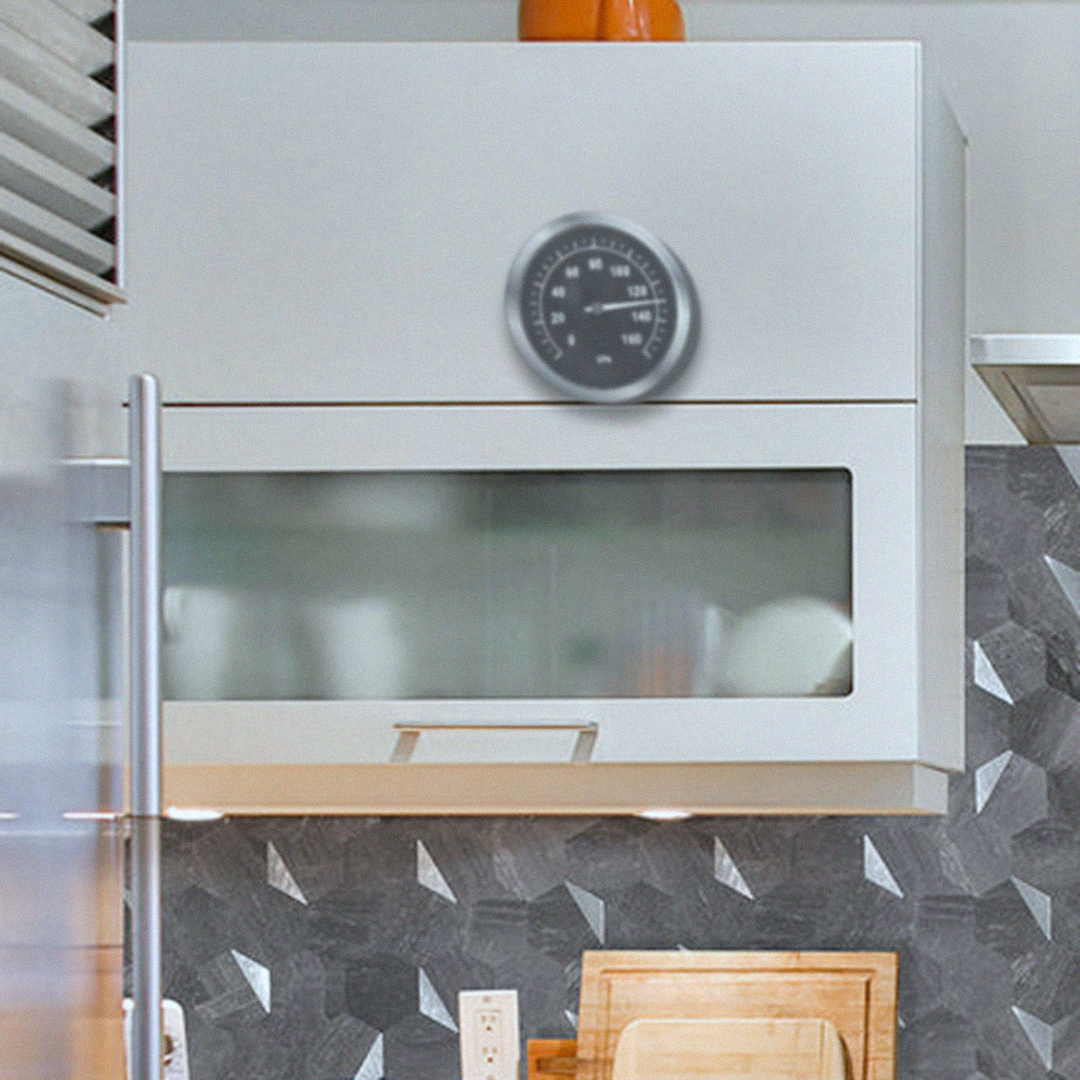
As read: value=130 unit=kPa
